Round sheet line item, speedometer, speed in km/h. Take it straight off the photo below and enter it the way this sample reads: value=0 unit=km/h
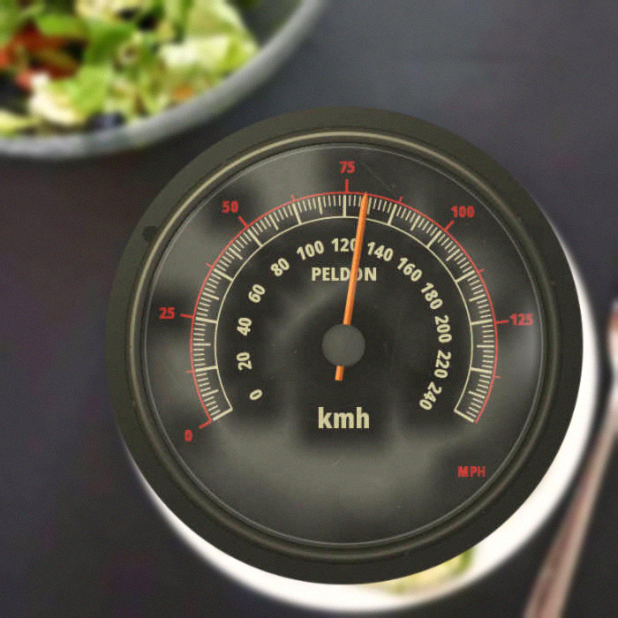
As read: value=128 unit=km/h
